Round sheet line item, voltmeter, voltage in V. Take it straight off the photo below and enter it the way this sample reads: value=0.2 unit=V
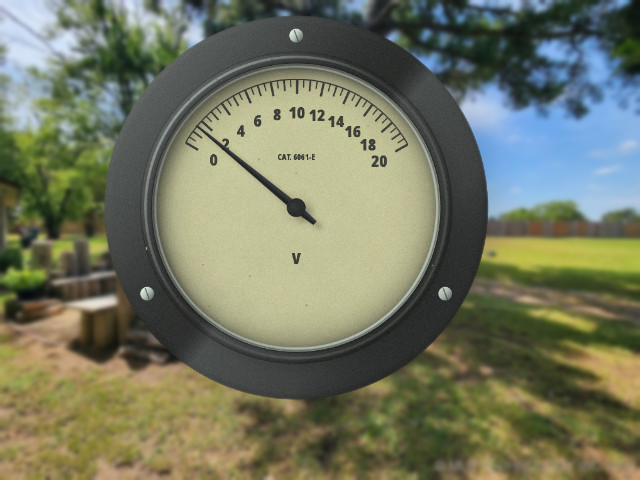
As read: value=1.5 unit=V
